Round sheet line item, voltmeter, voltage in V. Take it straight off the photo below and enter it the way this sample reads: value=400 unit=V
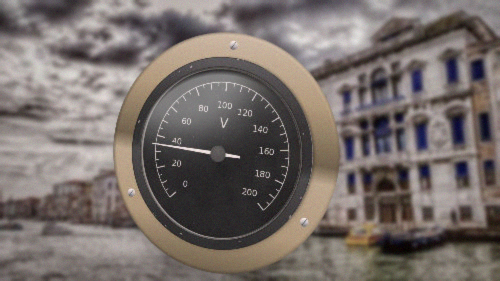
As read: value=35 unit=V
